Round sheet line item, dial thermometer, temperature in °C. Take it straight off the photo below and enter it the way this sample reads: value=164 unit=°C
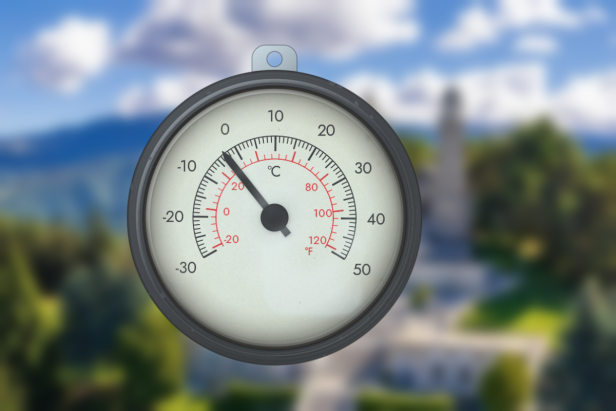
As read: value=-3 unit=°C
